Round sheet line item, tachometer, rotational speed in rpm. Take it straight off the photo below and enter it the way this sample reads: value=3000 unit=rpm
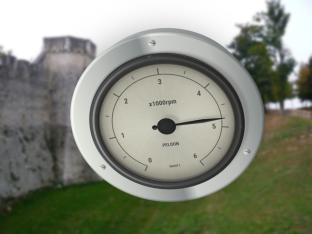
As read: value=4750 unit=rpm
